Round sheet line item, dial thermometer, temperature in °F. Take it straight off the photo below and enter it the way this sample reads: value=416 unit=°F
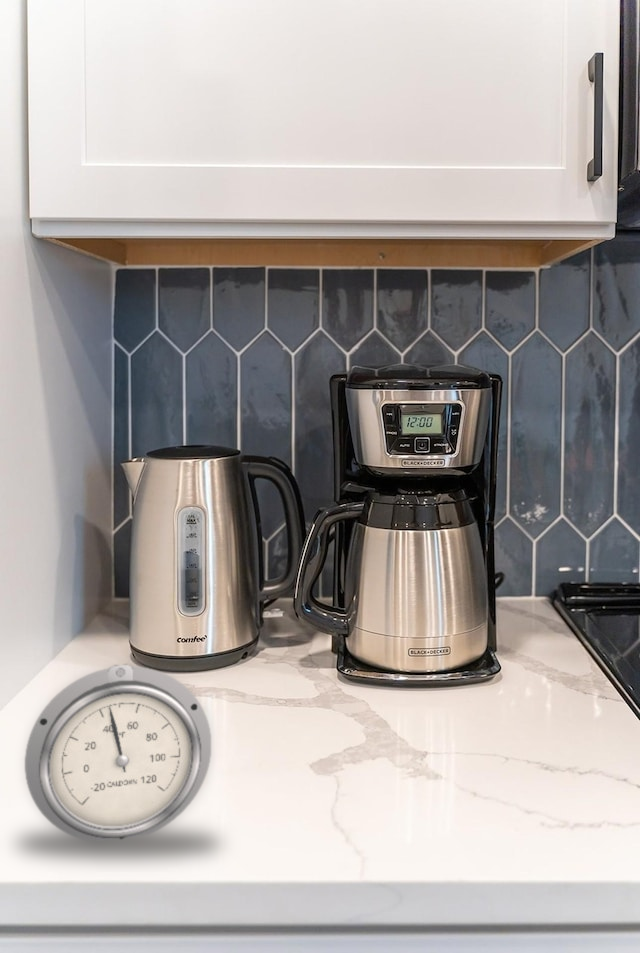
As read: value=45 unit=°F
